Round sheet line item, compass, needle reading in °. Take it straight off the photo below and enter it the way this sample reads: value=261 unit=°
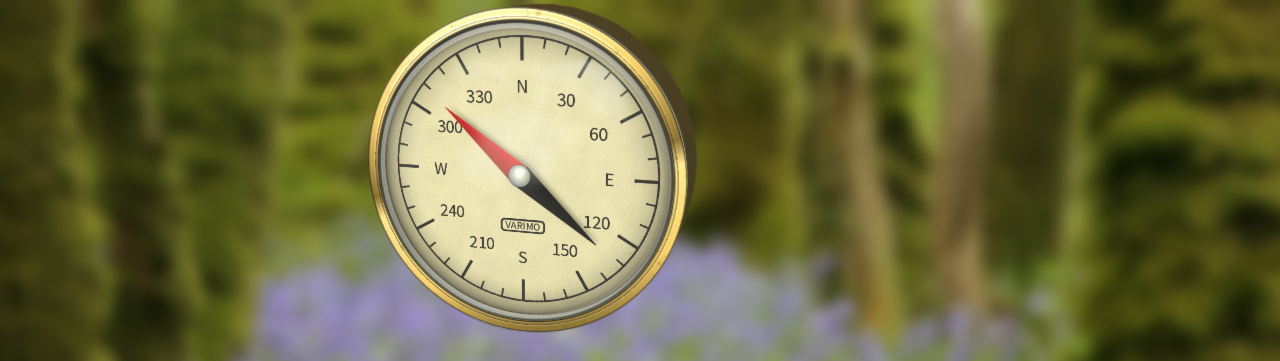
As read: value=310 unit=°
